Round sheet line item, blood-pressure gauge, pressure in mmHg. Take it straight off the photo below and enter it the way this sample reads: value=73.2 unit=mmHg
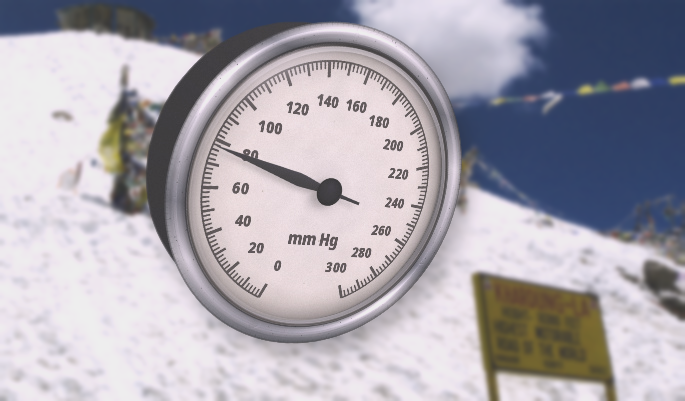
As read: value=78 unit=mmHg
